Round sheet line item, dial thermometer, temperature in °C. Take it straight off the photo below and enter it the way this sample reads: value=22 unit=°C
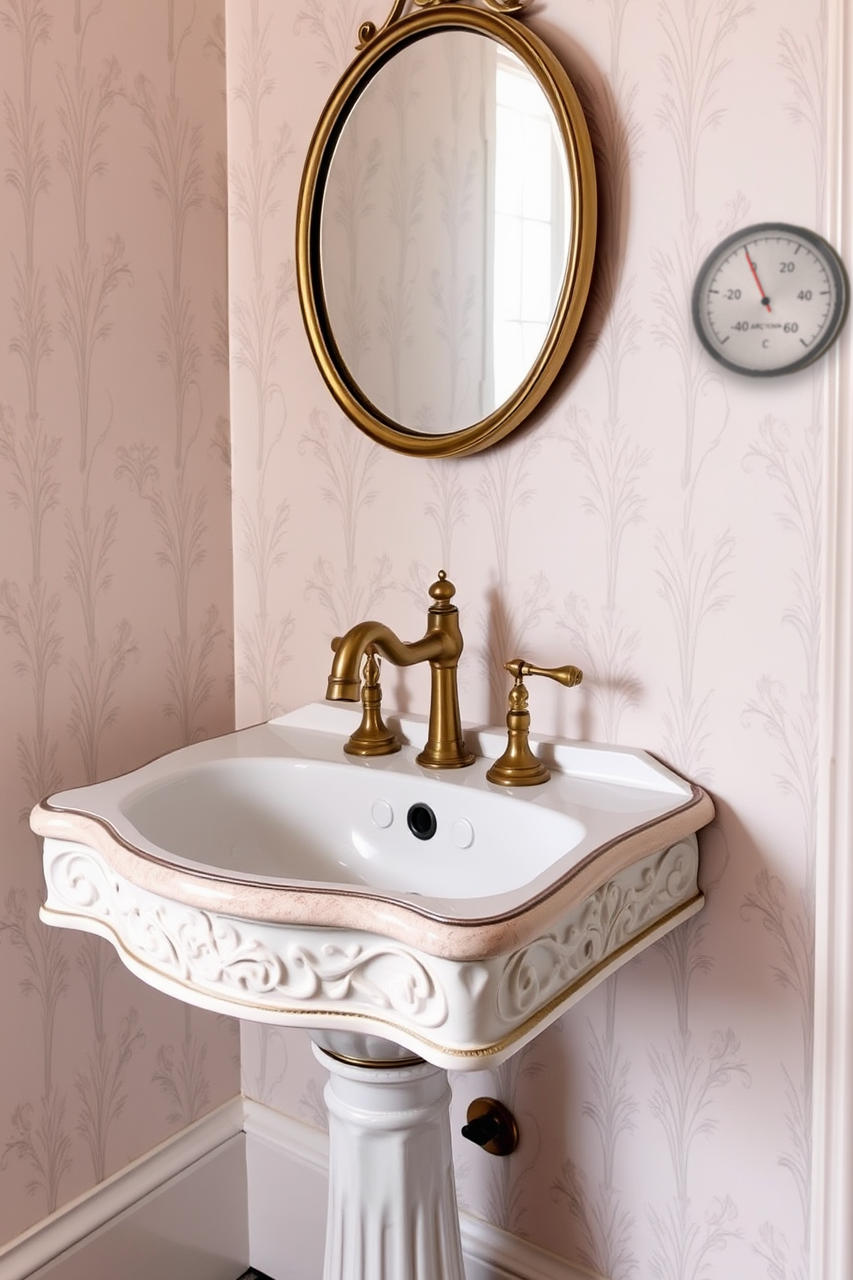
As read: value=0 unit=°C
